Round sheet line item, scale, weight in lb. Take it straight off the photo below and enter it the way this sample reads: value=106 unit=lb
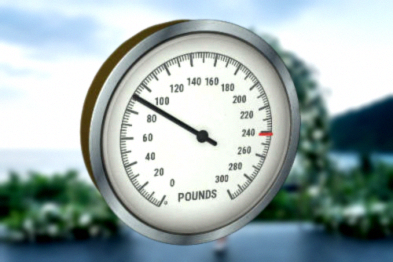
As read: value=90 unit=lb
